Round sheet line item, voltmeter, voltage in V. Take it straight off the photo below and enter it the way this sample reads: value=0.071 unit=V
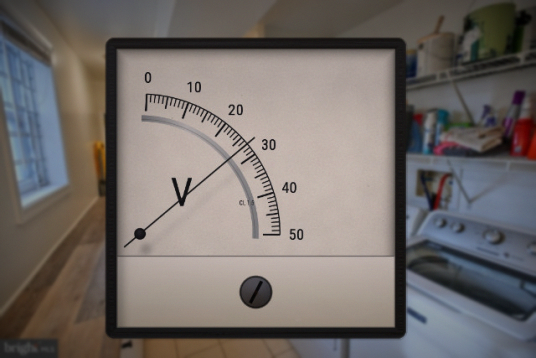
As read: value=27 unit=V
